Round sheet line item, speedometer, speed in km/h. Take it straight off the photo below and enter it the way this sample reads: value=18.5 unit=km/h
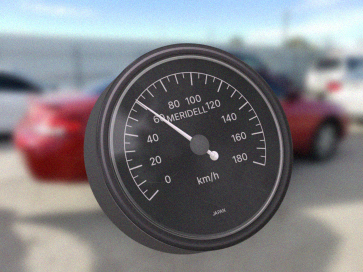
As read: value=60 unit=km/h
